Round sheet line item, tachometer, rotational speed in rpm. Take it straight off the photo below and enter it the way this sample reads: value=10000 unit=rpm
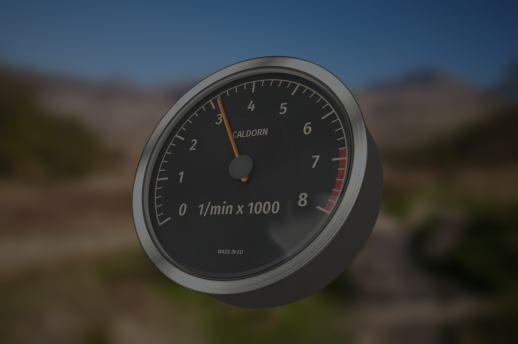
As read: value=3200 unit=rpm
